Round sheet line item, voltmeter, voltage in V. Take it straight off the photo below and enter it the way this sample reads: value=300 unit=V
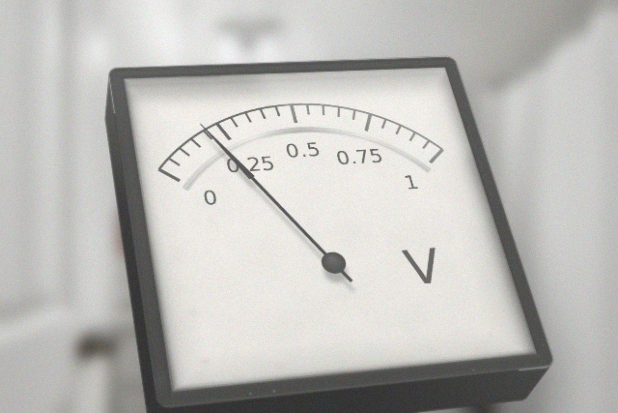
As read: value=0.2 unit=V
